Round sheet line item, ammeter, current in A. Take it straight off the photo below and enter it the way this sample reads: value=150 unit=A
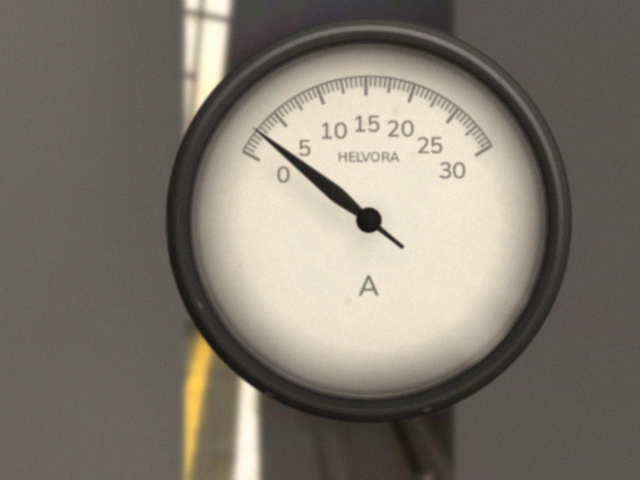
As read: value=2.5 unit=A
